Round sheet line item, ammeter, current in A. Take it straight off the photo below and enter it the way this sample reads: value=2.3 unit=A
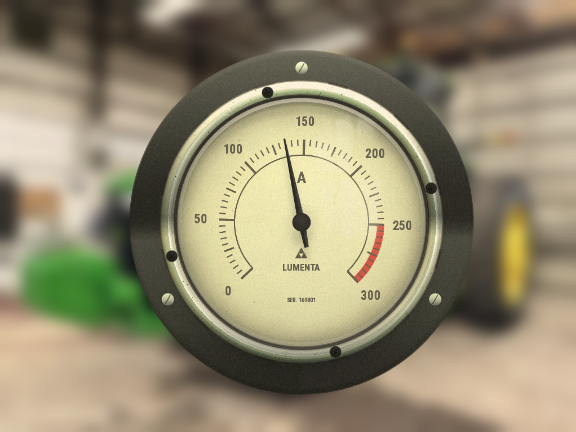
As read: value=135 unit=A
